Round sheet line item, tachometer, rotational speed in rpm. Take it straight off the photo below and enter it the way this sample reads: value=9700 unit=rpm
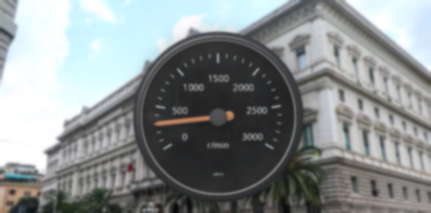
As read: value=300 unit=rpm
